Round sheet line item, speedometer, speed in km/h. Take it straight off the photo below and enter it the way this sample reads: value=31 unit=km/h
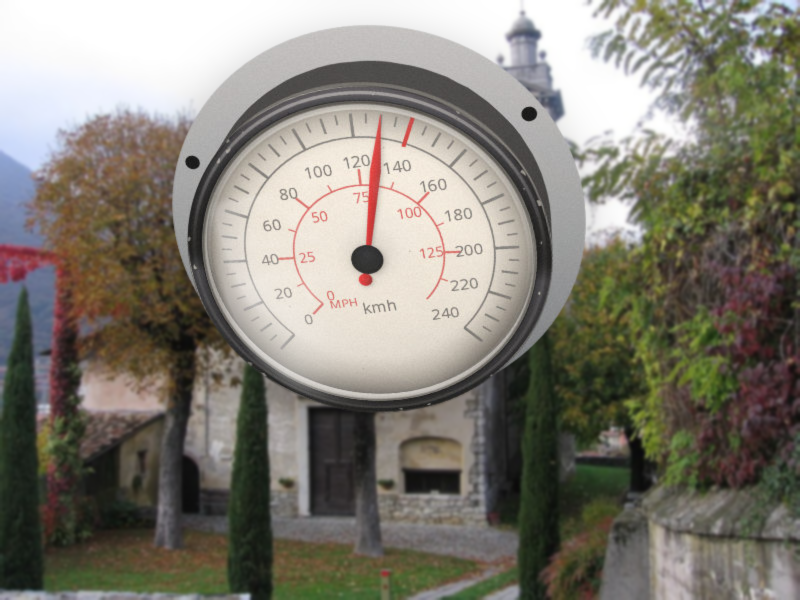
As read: value=130 unit=km/h
